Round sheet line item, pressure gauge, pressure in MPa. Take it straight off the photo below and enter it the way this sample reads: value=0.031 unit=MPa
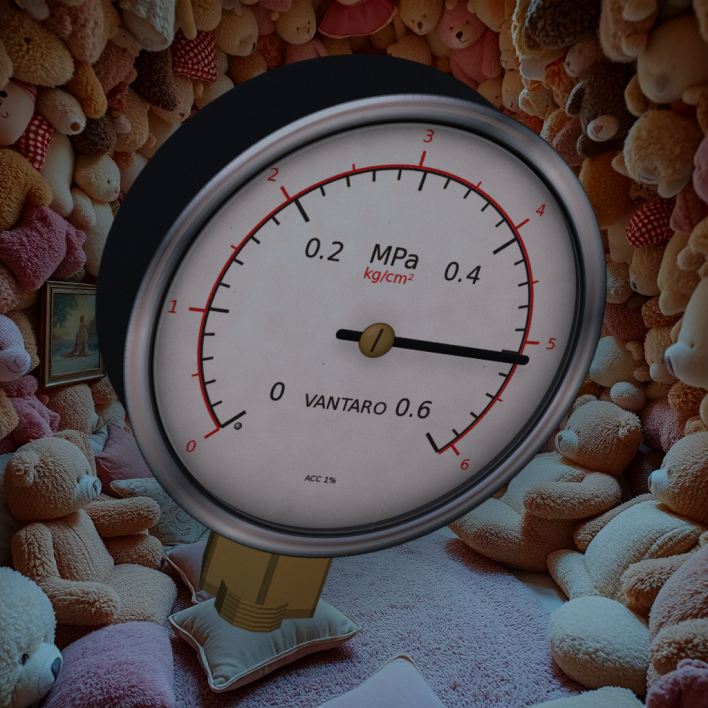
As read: value=0.5 unit=MPa
